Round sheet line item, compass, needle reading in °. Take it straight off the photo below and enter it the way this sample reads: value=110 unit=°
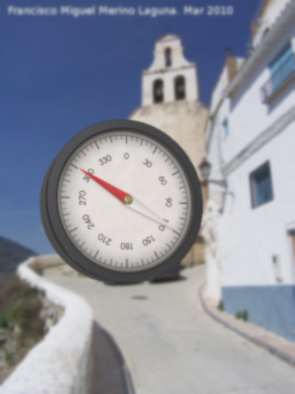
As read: value=300 unit=°
